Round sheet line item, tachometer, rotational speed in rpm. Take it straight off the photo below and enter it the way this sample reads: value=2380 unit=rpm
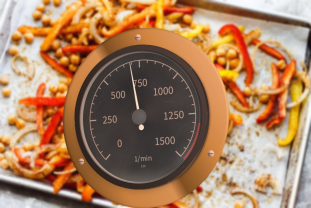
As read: value=700 unit=rpm
